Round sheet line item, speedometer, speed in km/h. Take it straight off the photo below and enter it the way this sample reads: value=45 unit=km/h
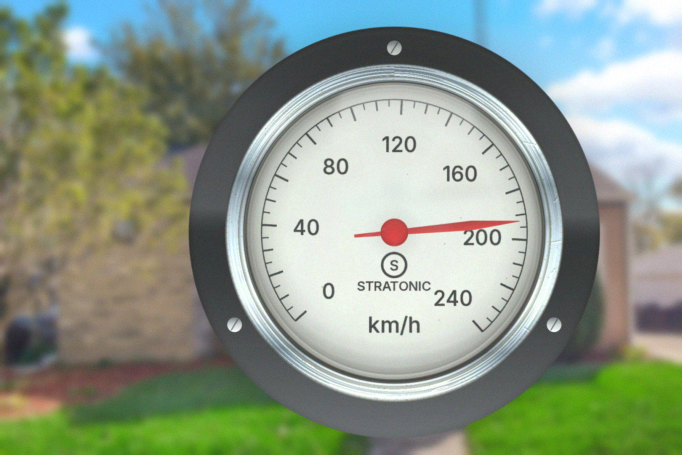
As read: value=192.5 unit=km/h
